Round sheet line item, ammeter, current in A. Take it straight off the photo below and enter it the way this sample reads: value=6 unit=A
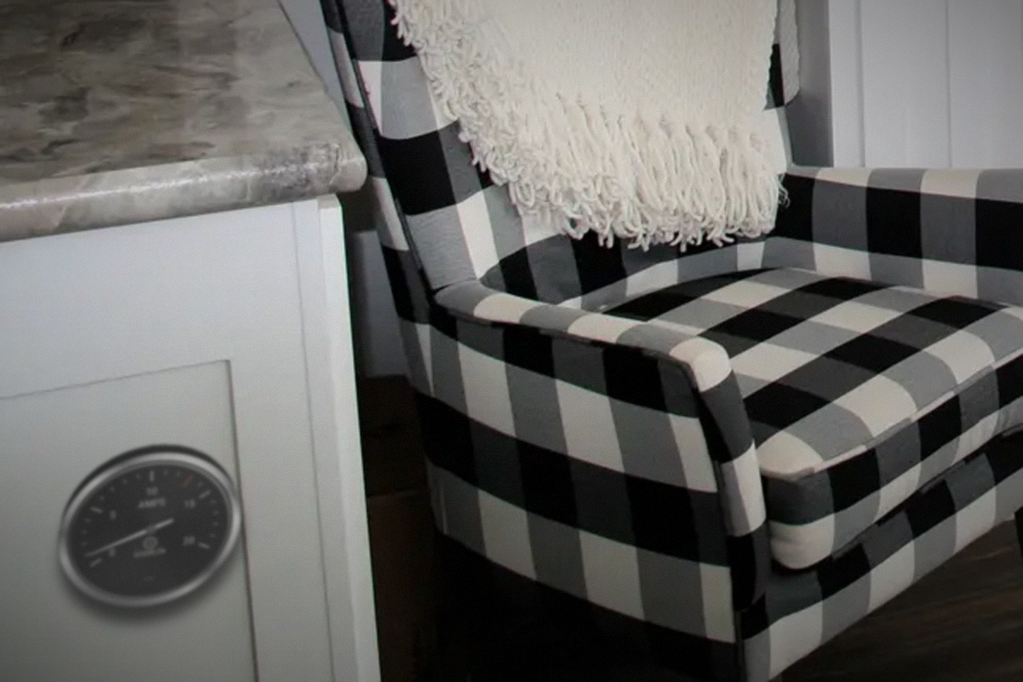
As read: value=1 unit=A
